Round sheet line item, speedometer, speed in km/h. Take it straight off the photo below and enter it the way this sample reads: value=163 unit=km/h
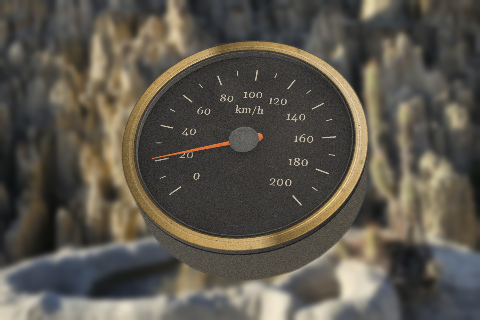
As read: value=20 unit=km/h
